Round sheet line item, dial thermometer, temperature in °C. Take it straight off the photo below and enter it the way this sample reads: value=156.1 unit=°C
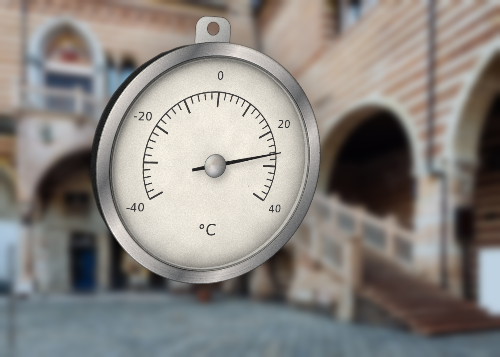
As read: value=26 unit=°C
